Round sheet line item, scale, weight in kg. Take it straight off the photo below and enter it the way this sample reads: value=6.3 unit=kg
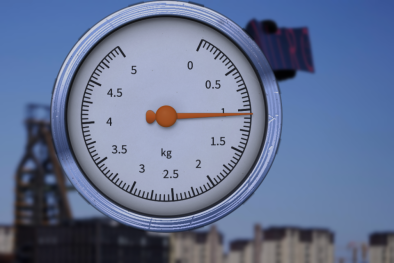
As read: value=1.05 unit=kg
